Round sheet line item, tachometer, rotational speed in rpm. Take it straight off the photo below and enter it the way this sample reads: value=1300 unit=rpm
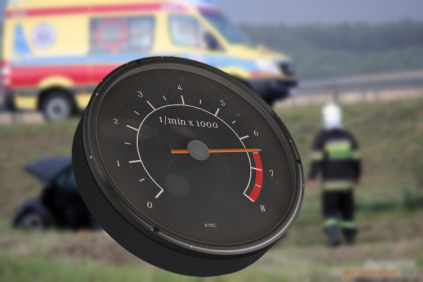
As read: value=6500 unit=rpm
